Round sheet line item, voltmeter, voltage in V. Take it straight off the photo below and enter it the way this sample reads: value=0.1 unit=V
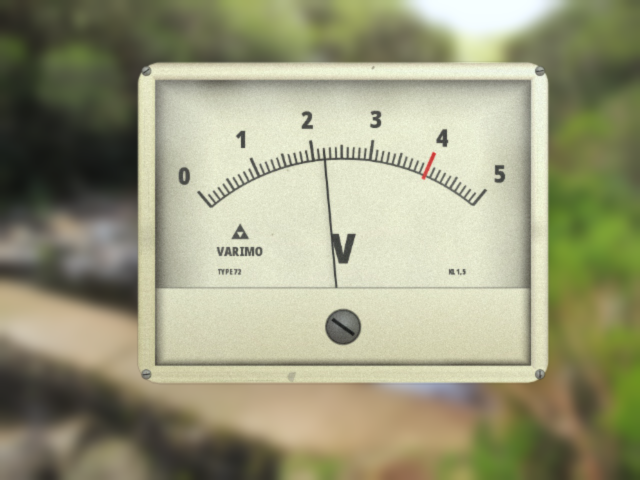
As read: value=2.2 unit=V
